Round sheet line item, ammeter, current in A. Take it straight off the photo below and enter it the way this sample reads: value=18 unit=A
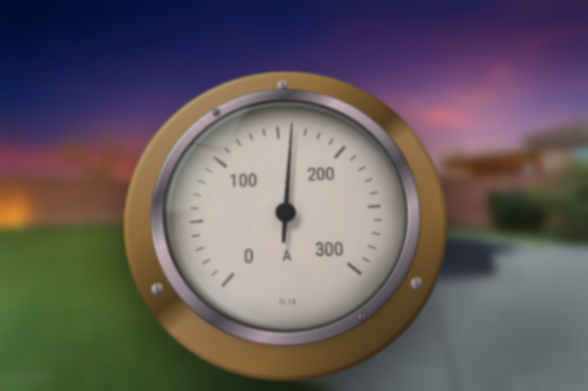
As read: value=160 unit=A
